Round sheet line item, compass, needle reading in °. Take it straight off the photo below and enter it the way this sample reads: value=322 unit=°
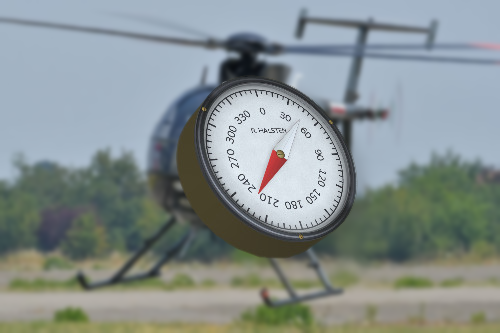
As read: value=225 unit=°
